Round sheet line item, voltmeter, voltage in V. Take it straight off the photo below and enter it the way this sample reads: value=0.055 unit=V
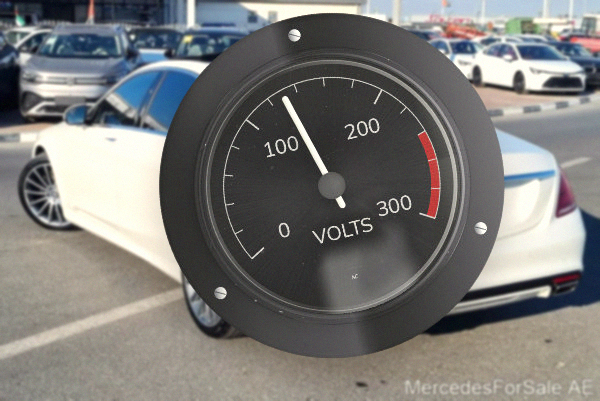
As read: value=130 unit=V
